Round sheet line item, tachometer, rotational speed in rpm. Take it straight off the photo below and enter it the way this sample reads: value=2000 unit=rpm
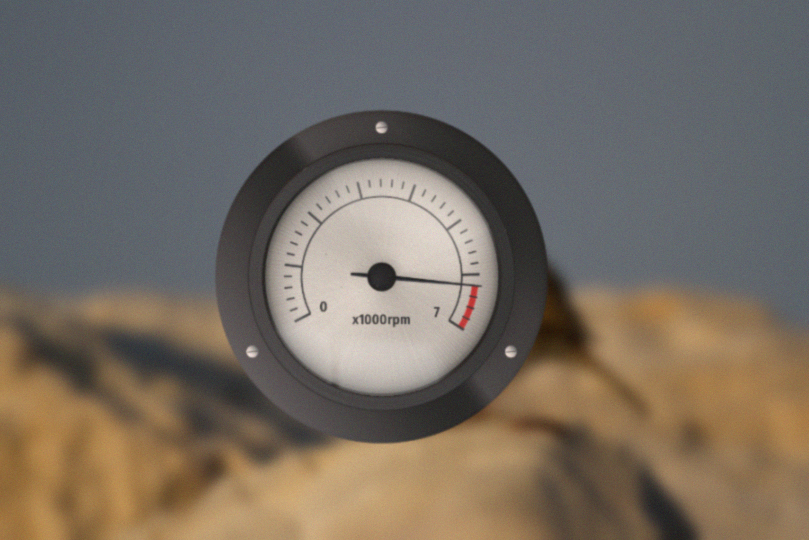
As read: value=6200 unit=rpm
